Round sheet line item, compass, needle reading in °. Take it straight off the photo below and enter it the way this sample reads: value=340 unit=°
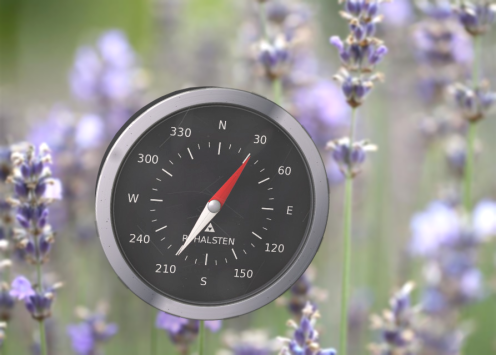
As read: value=30 unit=°
